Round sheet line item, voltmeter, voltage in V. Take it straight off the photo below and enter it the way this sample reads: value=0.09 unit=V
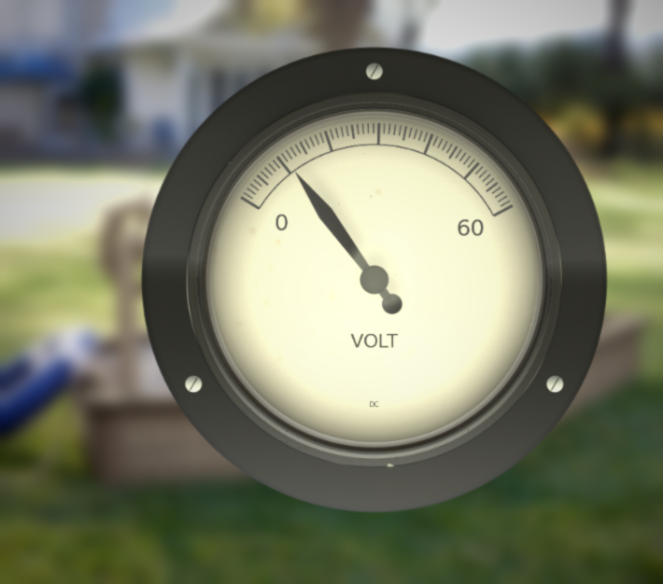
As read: value=11 unit=V
